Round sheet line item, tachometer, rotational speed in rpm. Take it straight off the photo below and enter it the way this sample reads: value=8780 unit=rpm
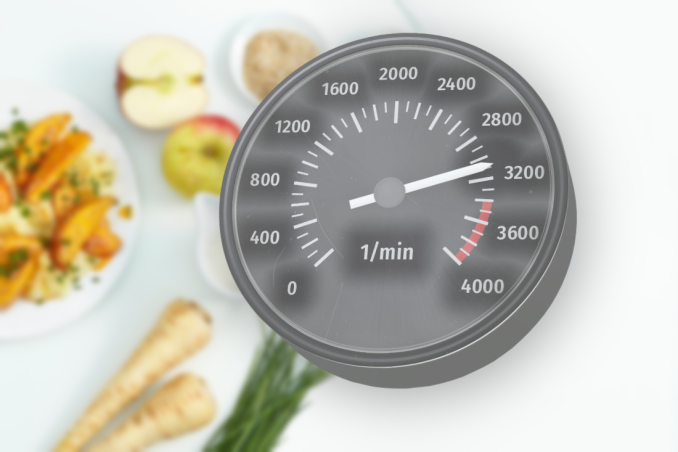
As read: value=3100 unit=rpm
